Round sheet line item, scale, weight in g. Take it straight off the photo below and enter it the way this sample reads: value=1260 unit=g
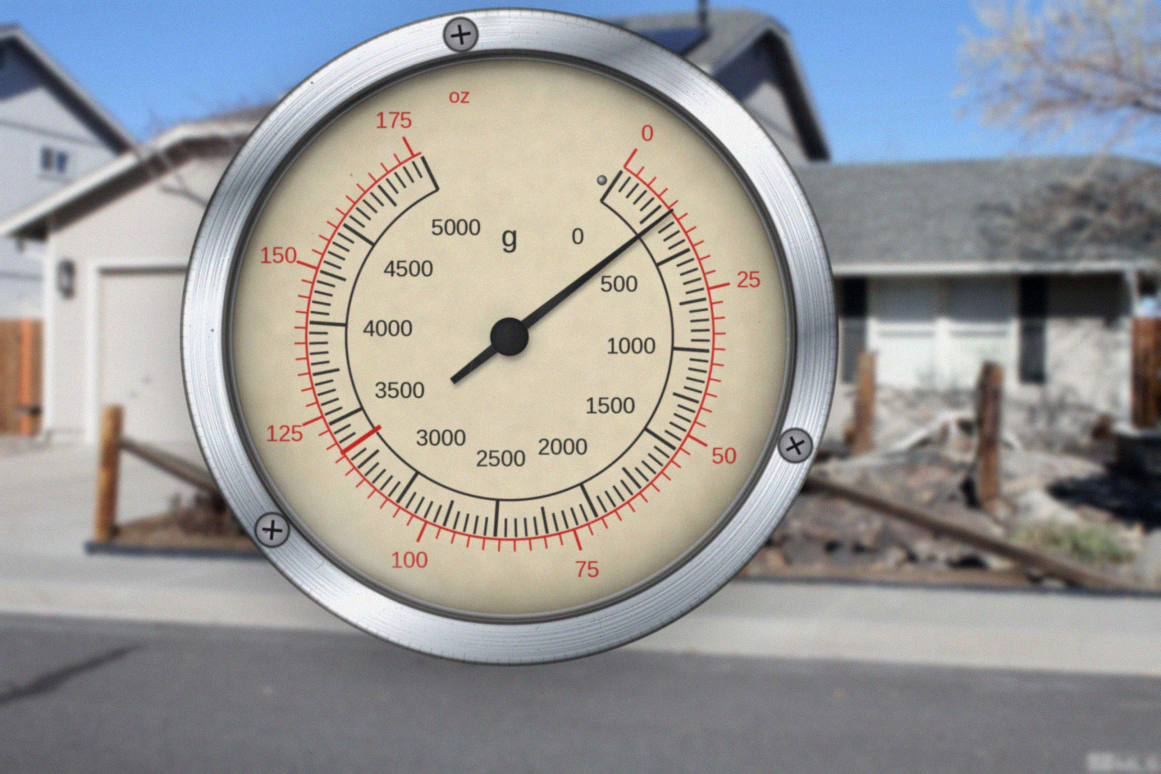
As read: value=300 unit=g
